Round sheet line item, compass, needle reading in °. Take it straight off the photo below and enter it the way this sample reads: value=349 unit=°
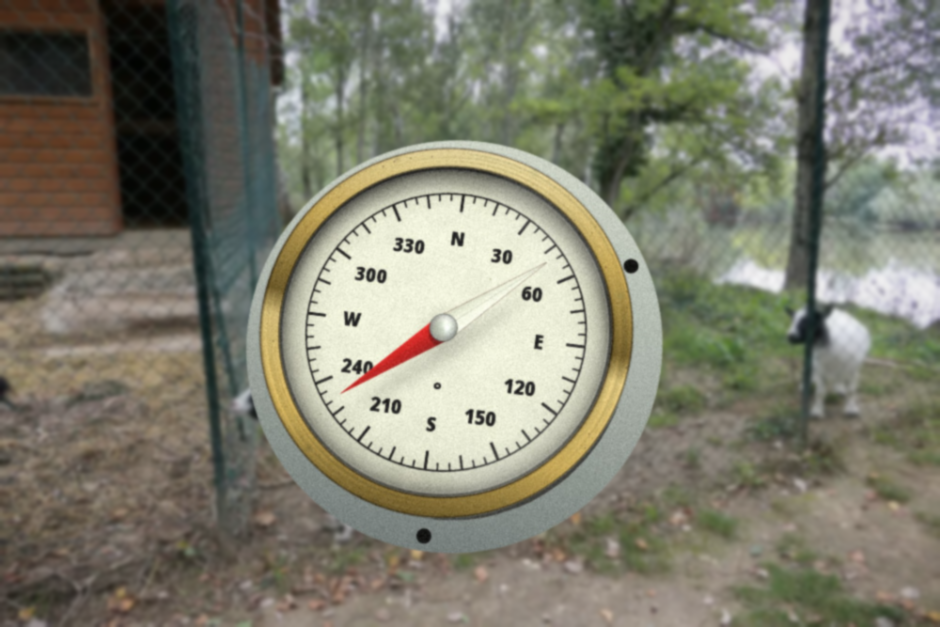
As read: value=230 unit=°
